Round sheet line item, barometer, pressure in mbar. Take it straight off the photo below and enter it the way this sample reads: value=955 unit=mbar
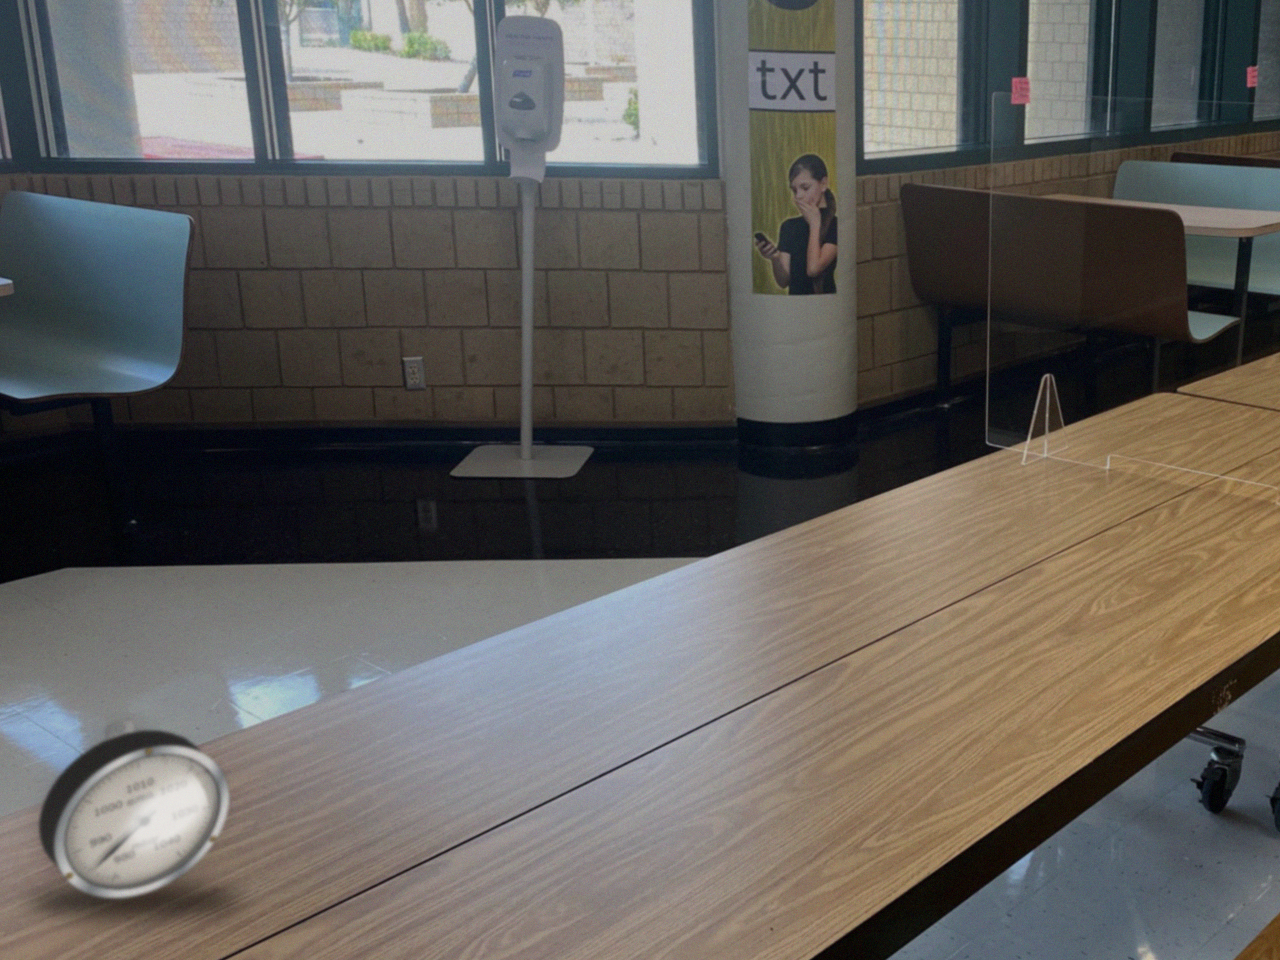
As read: value=985 unit=mbar
